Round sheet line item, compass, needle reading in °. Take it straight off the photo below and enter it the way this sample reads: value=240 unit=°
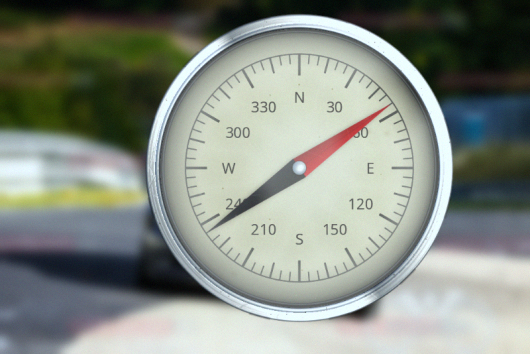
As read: value=55 unit=°
